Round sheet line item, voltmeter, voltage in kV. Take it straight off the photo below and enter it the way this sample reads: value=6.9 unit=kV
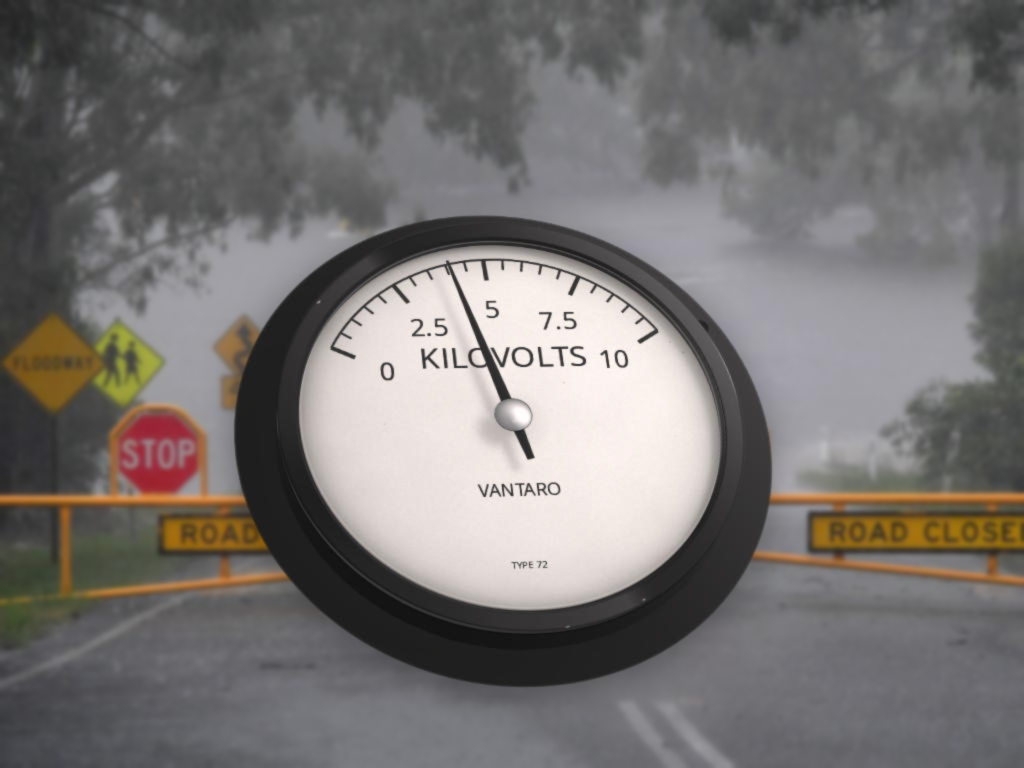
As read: value=4 unit=kV
